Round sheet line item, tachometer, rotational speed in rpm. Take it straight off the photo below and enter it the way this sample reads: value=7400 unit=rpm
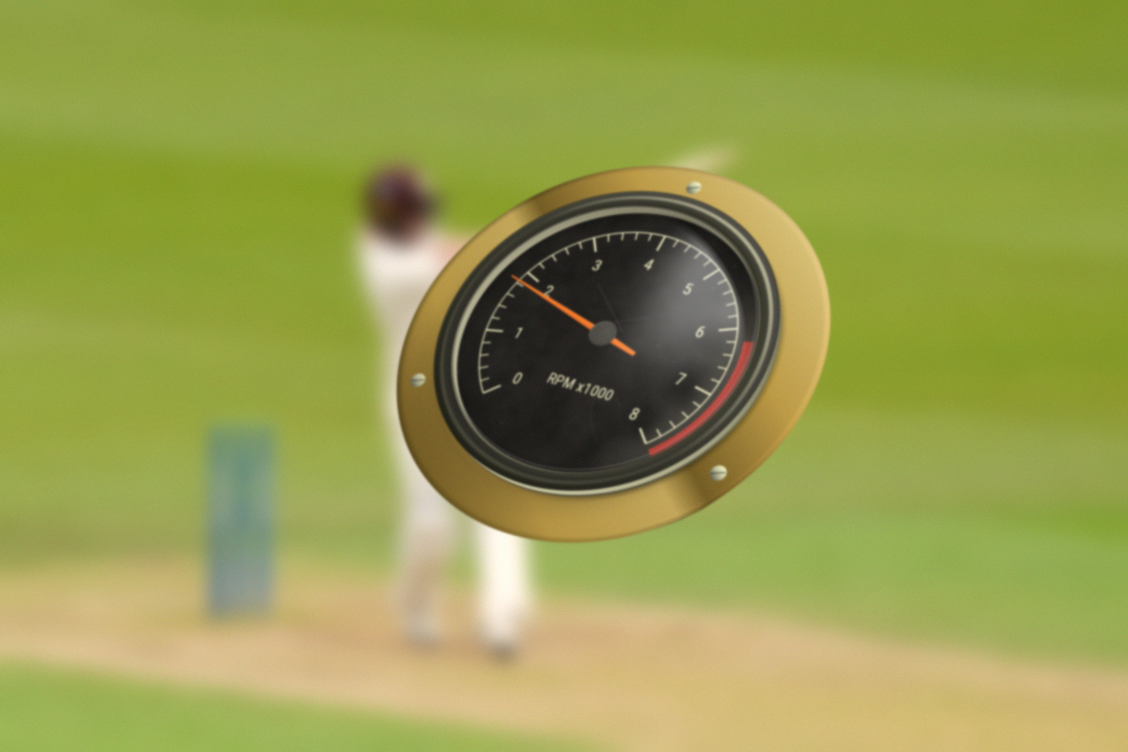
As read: value=1800 unit=rpm
